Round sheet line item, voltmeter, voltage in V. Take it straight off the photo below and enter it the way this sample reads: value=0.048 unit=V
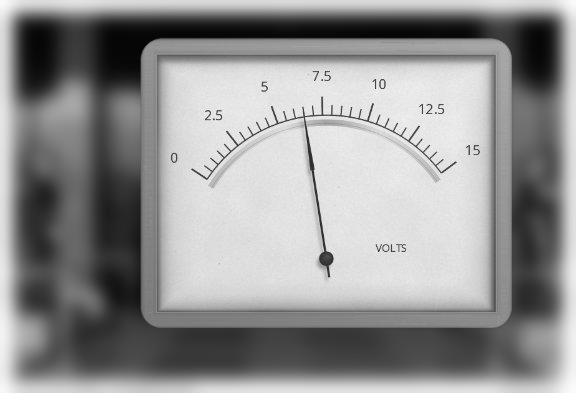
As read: value=6.5 unit=V
